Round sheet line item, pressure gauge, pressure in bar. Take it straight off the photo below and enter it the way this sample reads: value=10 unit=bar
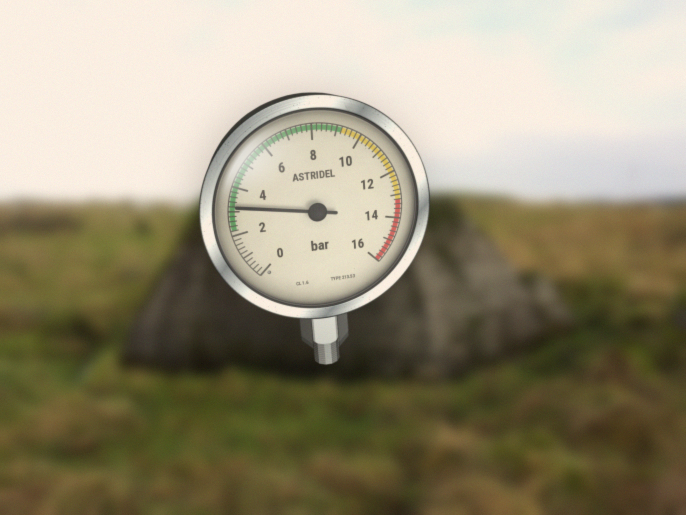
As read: value=3.2 unit=bar
